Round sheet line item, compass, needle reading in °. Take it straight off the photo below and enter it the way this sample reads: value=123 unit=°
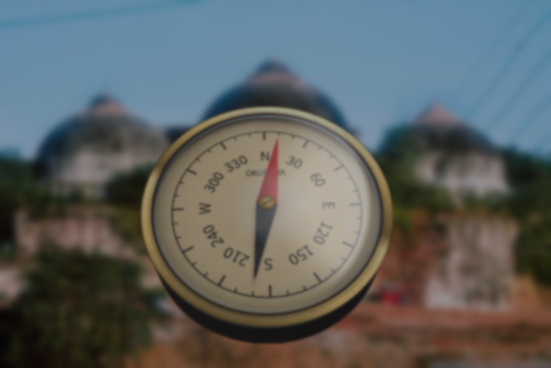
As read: value=10 unit=°
